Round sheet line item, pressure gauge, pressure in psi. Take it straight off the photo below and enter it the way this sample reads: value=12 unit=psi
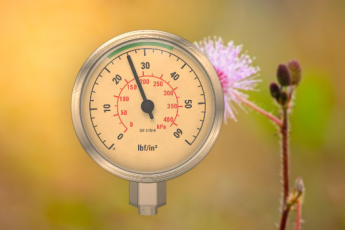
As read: value=26 unit=psi
